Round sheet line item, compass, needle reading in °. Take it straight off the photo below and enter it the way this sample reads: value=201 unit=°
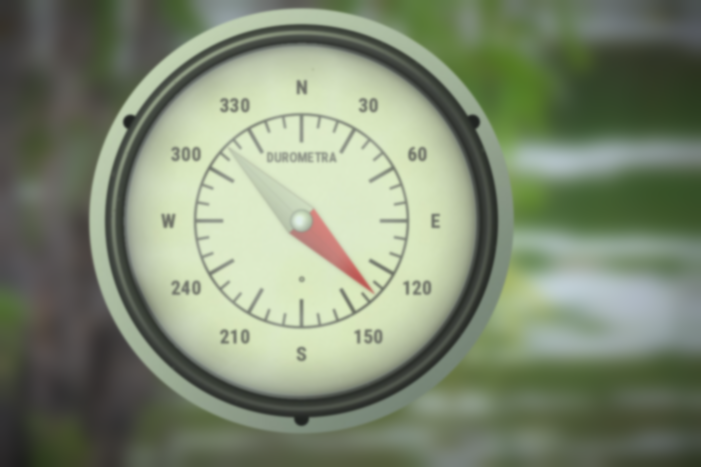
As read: value=135 unit=°
